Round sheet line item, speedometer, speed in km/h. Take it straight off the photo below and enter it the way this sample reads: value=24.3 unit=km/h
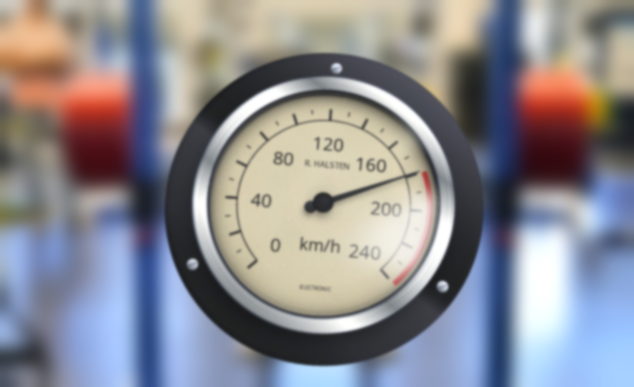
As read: value=180 unit=km/h
